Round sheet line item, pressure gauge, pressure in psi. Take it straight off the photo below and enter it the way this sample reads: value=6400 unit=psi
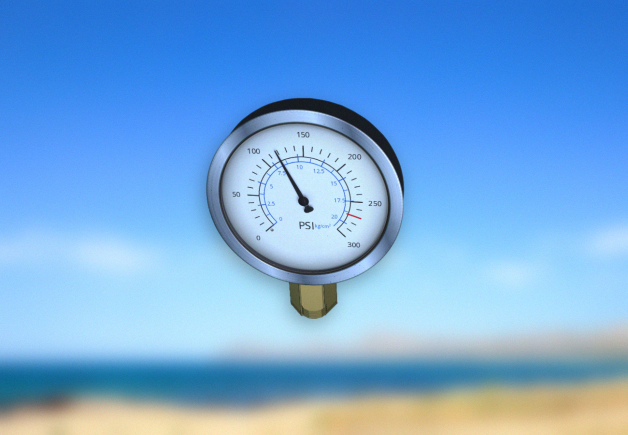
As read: value=120 unit=psi
